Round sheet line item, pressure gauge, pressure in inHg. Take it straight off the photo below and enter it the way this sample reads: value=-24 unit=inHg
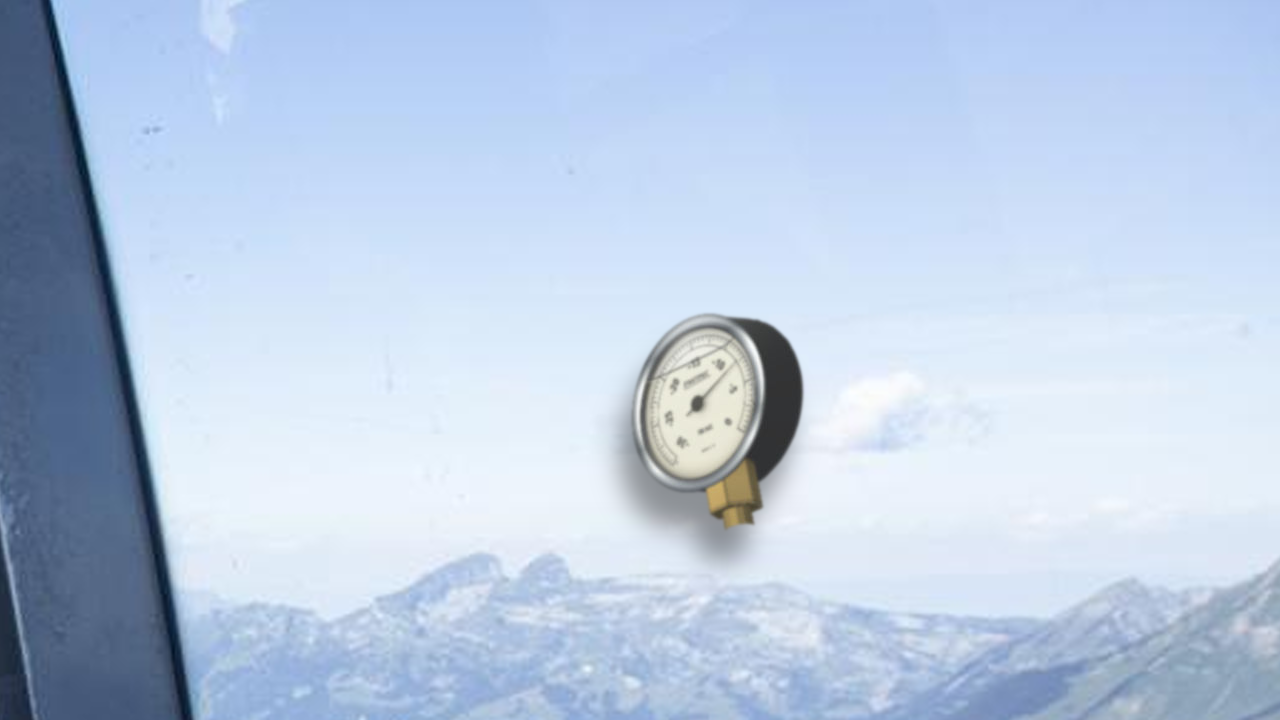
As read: value=-7.5 unit=inHg
